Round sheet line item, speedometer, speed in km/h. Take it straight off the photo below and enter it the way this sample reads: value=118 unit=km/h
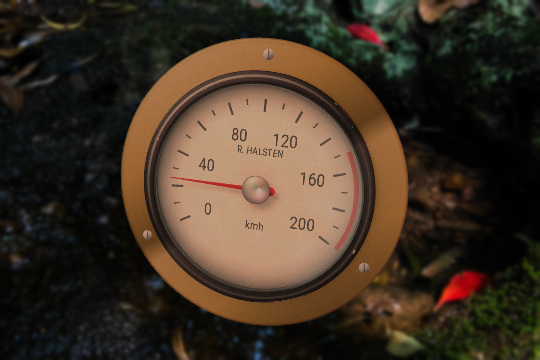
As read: value=25 unit=km/h
